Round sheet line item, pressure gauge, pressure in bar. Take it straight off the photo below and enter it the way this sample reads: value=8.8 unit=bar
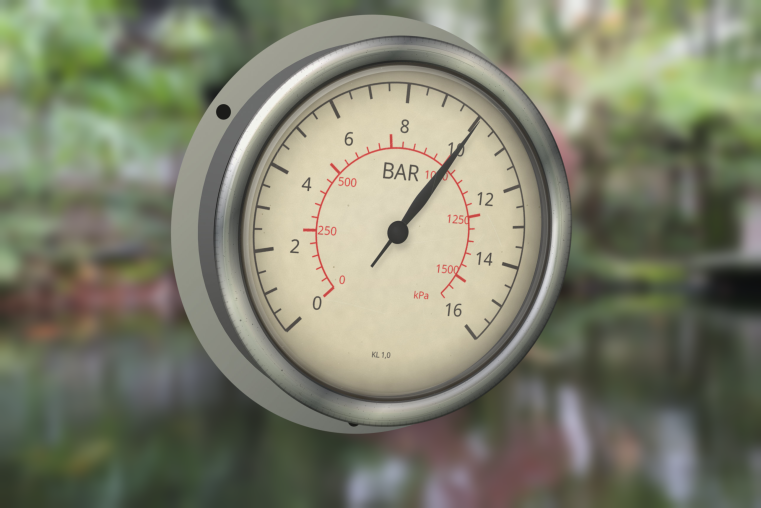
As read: value=10 unit=bar
